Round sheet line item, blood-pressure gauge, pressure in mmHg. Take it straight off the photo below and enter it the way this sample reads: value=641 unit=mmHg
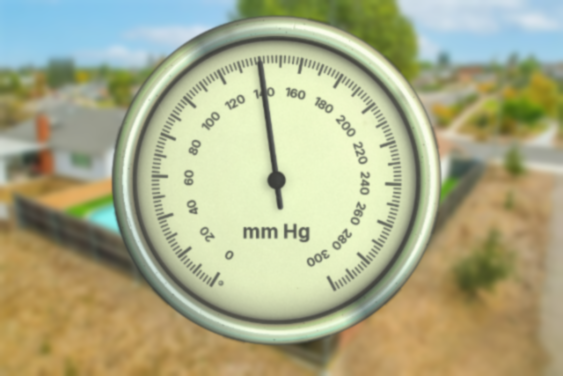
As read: value=140 unit=mmHg
